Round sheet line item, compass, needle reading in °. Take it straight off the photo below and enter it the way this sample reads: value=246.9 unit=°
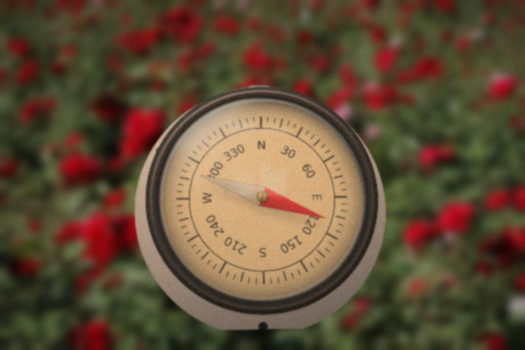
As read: value=110 unit=°
